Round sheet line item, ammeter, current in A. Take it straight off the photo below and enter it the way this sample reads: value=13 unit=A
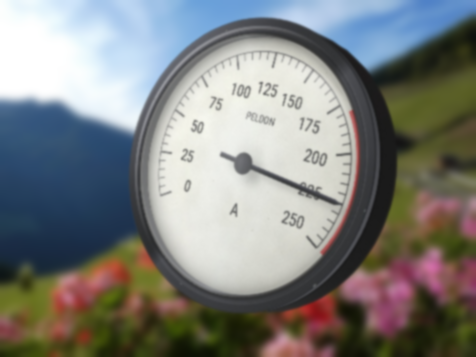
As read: value=225 unit=A
